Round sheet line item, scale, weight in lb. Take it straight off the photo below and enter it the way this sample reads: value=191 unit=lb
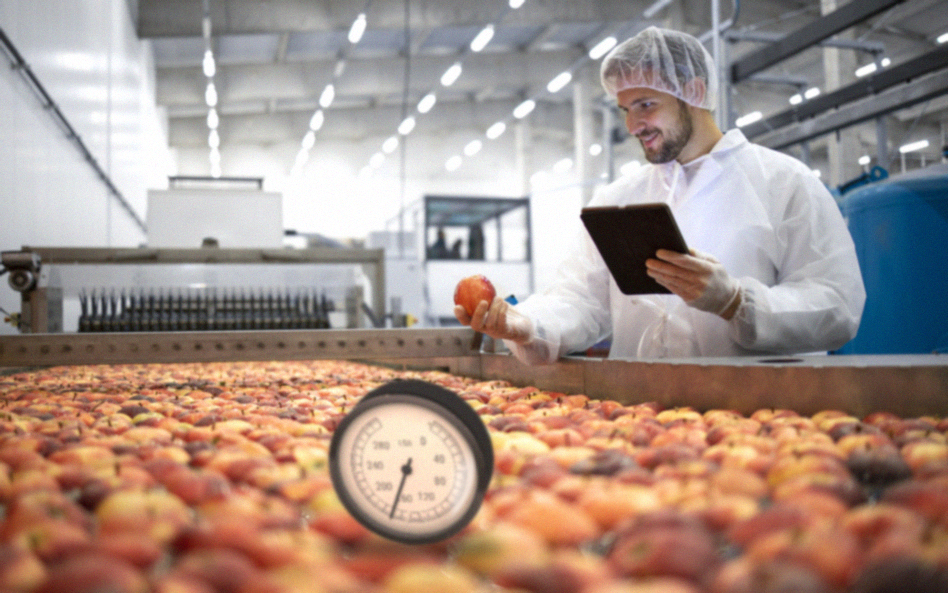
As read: value=170 unit=lb
